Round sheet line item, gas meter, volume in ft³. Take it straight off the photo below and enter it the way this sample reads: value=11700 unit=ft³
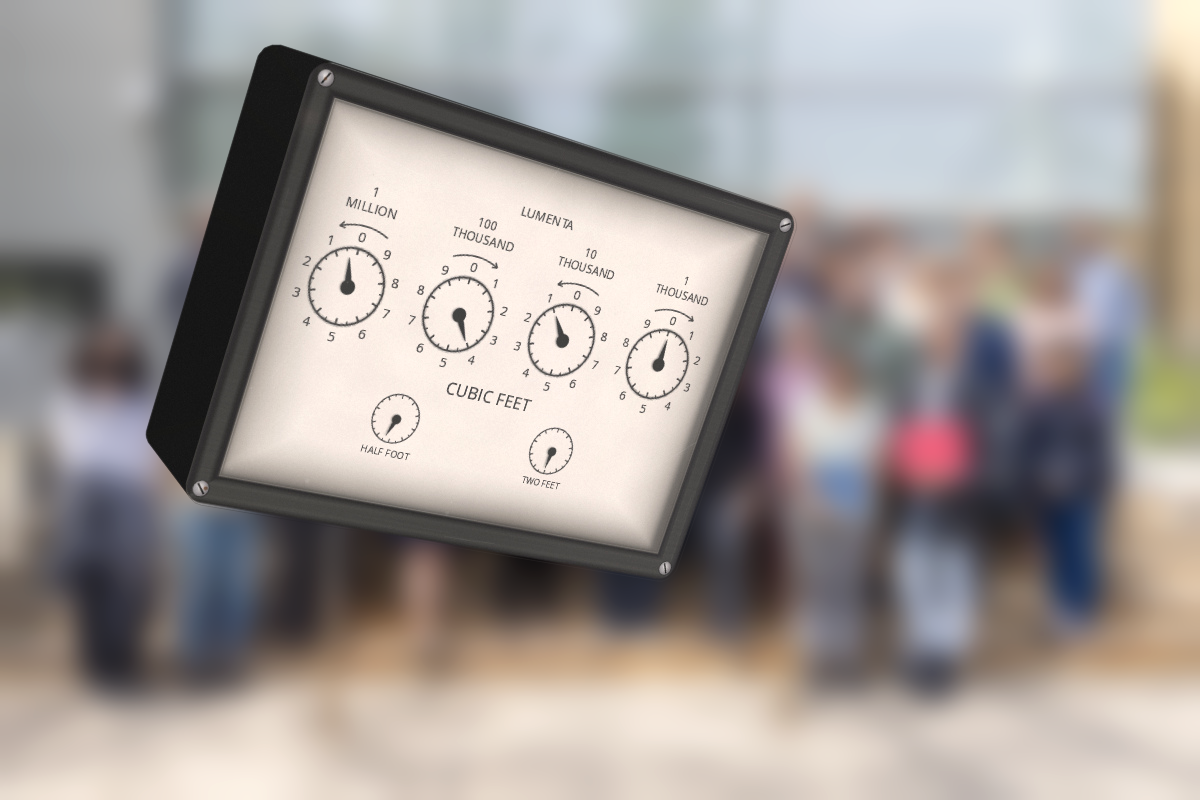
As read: value=41000 unit=ft³
